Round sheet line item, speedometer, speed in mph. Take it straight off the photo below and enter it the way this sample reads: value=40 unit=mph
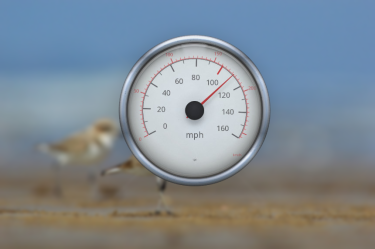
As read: value=110 unit=mph
